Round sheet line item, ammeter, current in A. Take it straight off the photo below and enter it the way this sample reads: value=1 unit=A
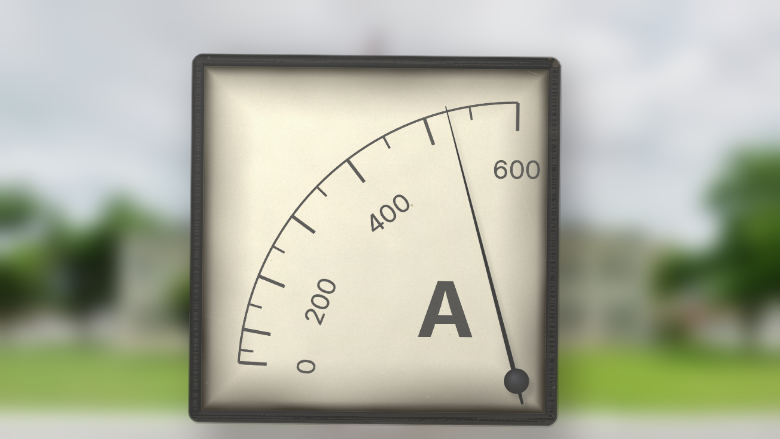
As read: value=525 unit=A
